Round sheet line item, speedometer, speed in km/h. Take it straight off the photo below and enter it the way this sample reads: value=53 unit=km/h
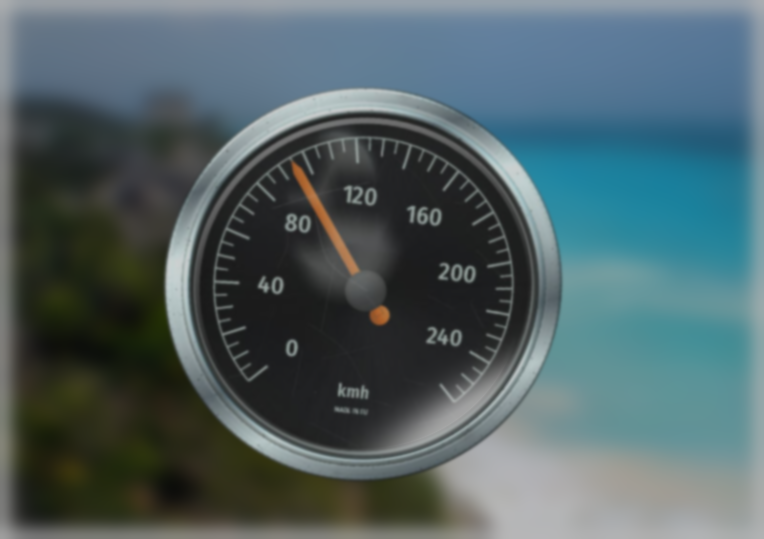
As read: value=95 unit=km/h
